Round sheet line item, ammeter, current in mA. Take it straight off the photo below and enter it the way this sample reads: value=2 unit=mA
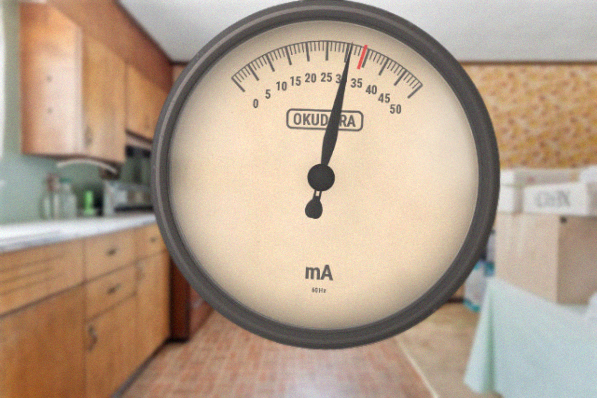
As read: value=31 unit=mA
